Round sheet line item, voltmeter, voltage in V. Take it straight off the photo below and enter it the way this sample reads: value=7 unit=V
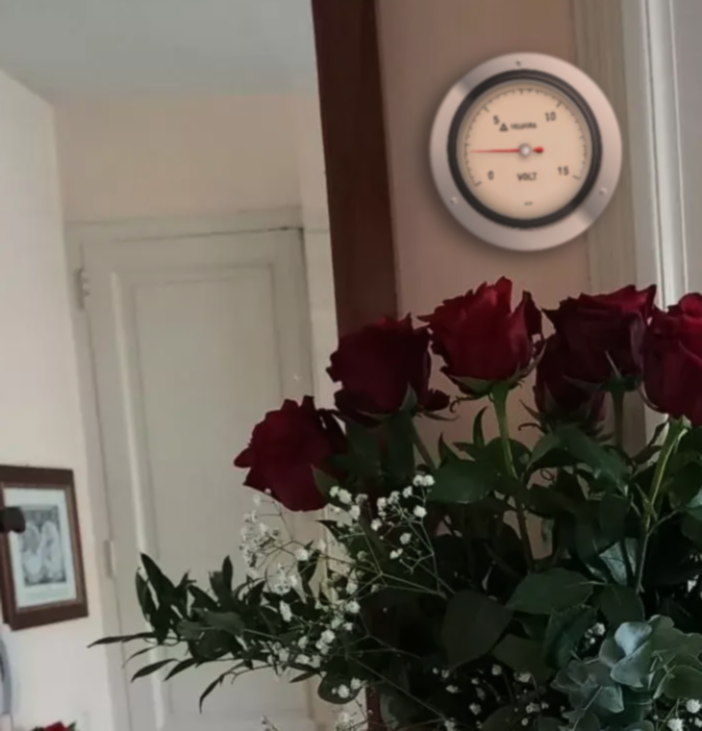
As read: value=2 unit=V
